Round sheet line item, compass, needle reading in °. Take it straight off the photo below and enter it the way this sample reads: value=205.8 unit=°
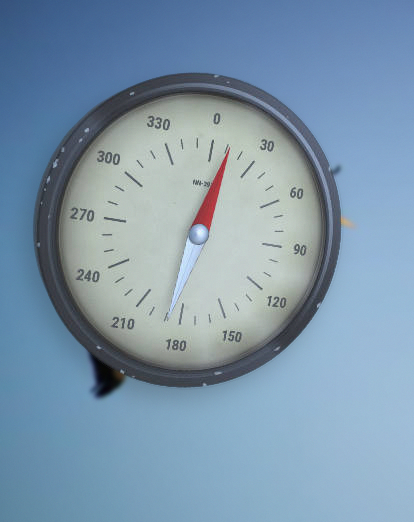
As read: value=10 unit=°
